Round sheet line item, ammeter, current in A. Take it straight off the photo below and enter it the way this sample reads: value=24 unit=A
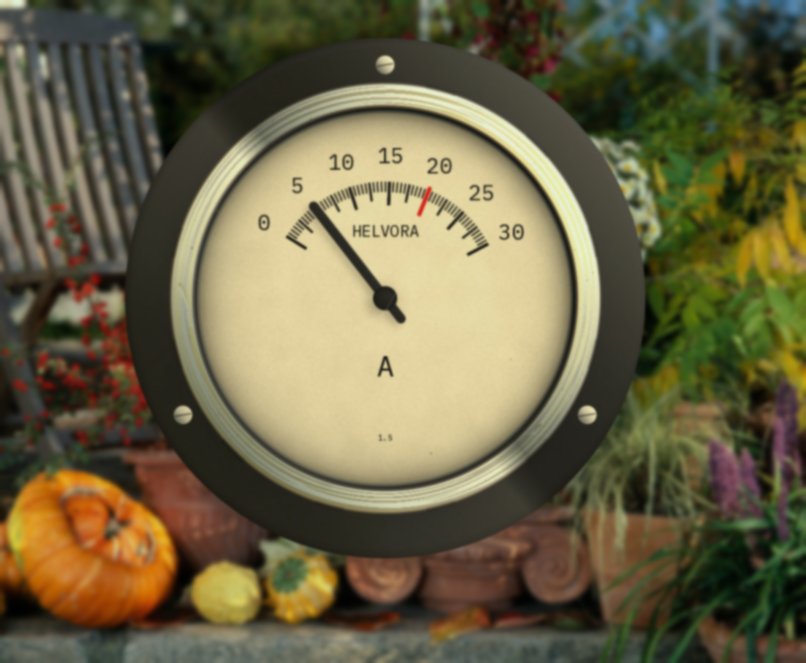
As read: value=5 unit=A
